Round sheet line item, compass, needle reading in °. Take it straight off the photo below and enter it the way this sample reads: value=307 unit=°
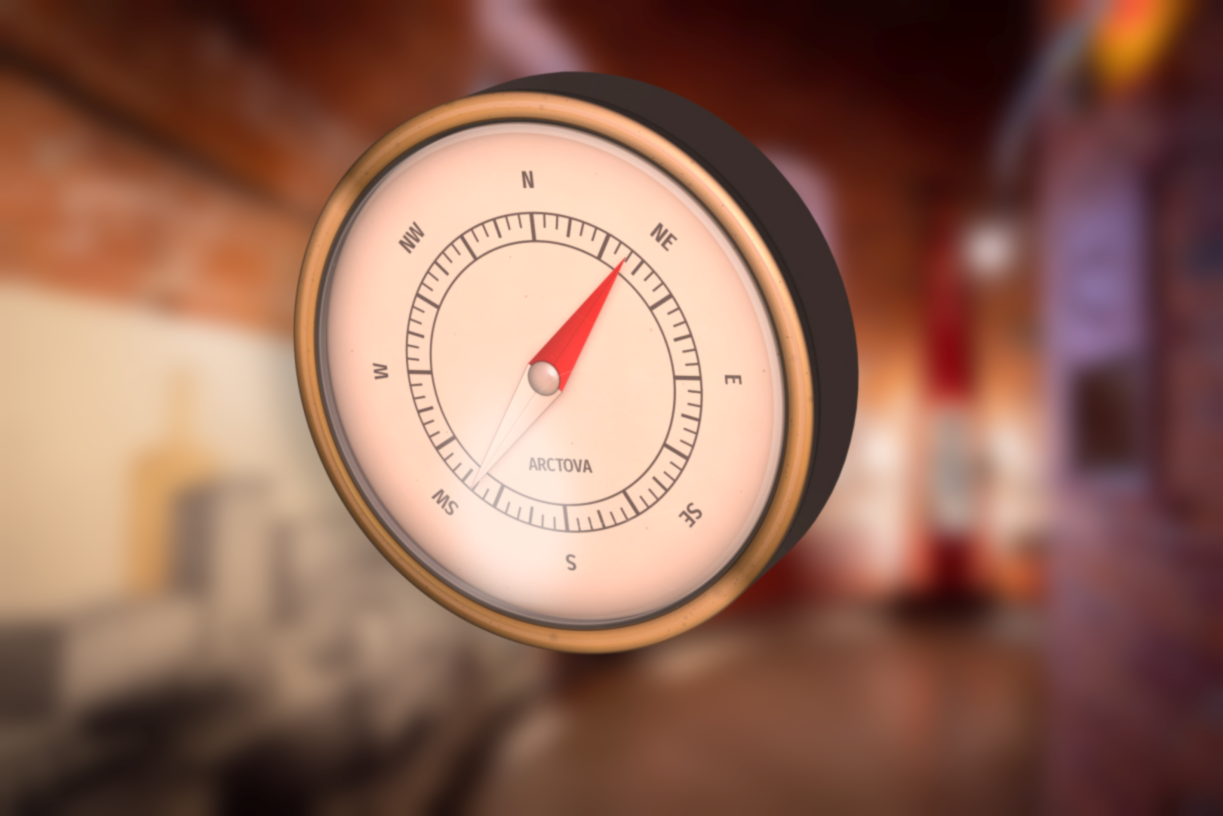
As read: value=40 unit=°
